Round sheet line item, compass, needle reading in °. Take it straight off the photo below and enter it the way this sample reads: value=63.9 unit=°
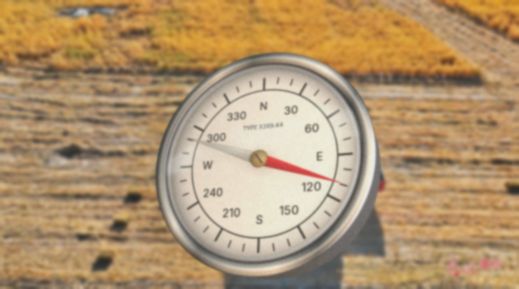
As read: value=110 unit=°
